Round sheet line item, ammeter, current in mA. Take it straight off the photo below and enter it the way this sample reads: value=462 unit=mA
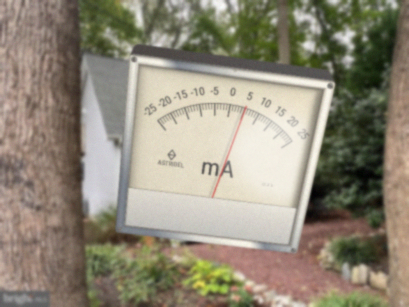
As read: value=5 unit=mA
